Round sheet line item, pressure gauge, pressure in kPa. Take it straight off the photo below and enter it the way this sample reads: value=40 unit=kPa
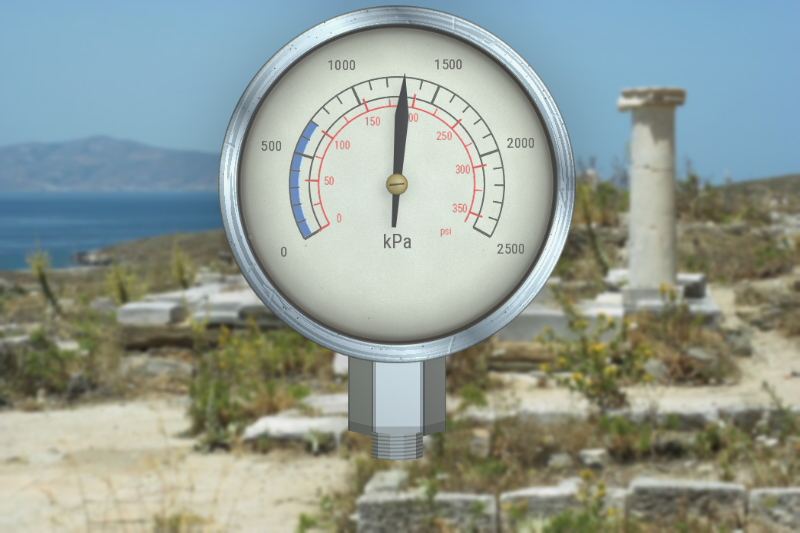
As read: value=1300 unit=kPa
